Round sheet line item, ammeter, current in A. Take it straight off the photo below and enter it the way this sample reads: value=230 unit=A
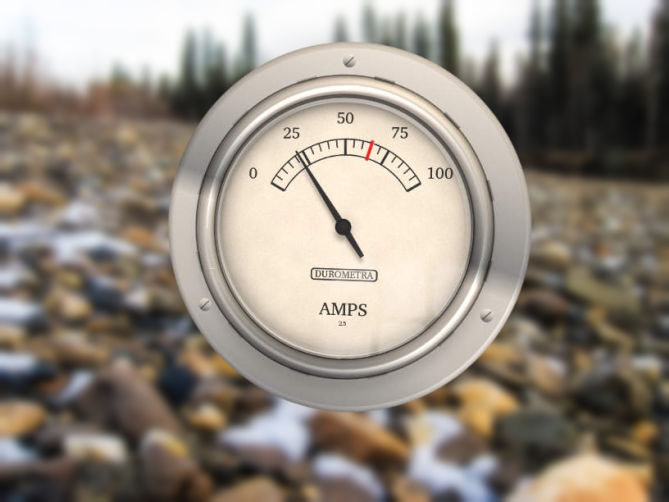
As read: value=22.5 unit=A
